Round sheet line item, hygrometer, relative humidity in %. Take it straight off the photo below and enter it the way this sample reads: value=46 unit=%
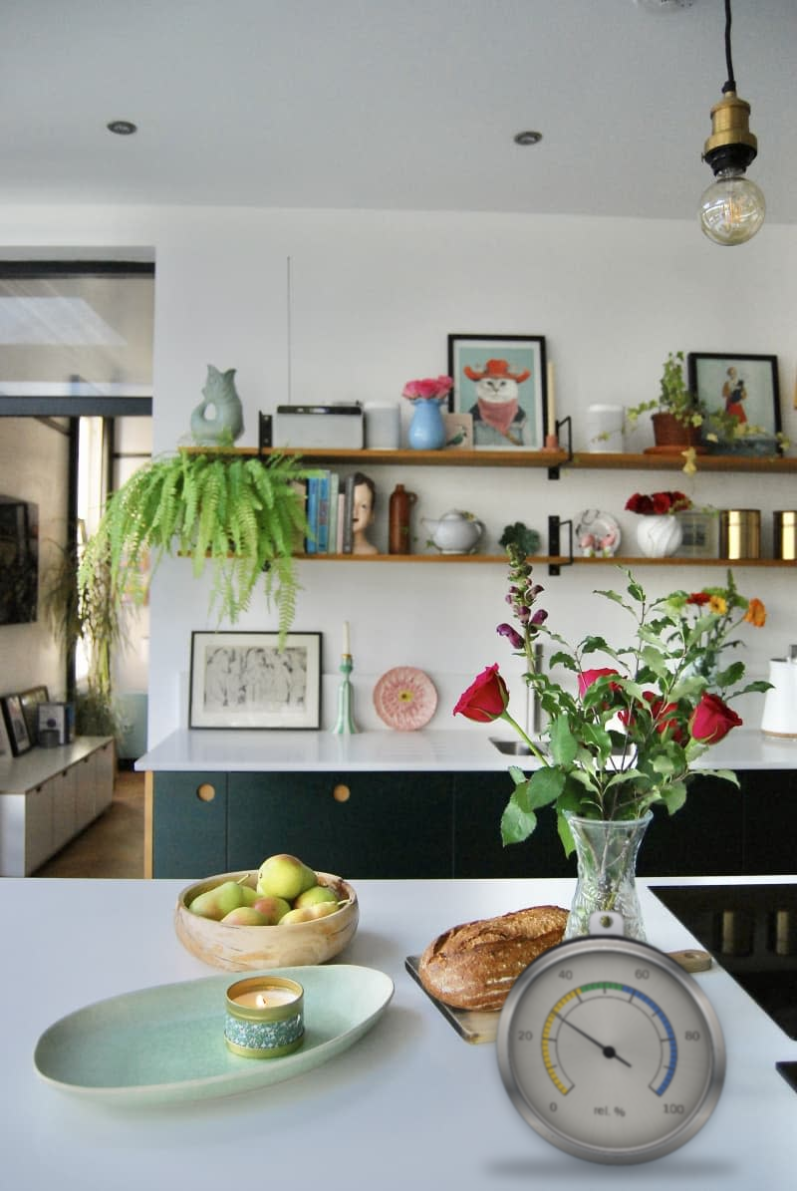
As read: value=30 unit=%
